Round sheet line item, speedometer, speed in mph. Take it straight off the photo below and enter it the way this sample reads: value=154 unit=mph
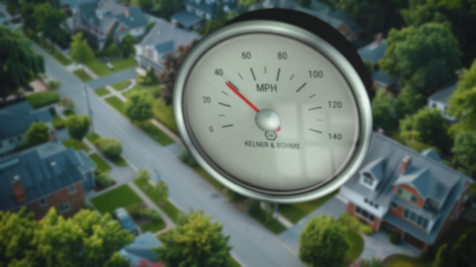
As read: value=40 unit=mph
